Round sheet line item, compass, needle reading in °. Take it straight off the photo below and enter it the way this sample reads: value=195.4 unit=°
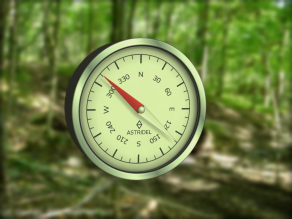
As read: value=310 unit=°
